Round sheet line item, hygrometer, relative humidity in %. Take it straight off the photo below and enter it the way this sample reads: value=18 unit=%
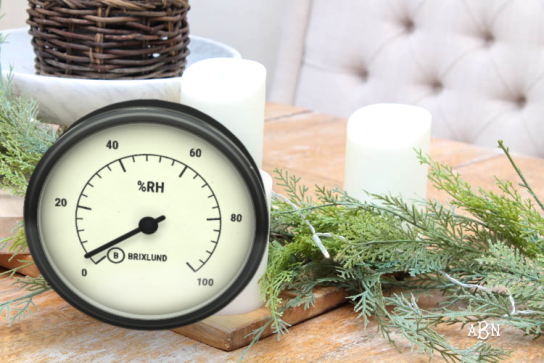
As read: value=4 unit=%
